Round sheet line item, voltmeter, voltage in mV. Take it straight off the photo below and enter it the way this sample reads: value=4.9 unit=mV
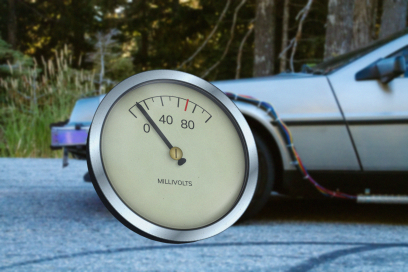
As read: value=10 unit=mV
